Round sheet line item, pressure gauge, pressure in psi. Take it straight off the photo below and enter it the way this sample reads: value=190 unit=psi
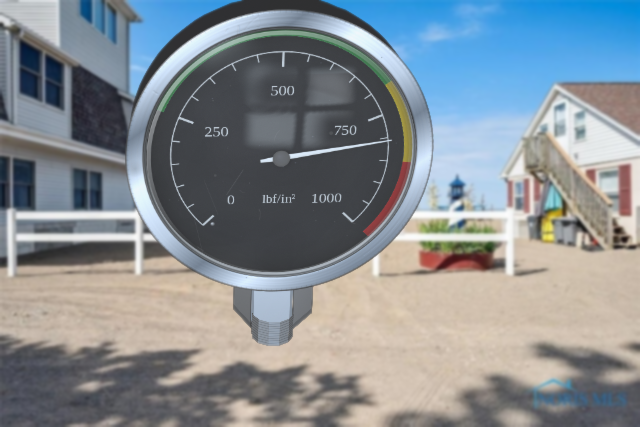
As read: value=800 unit=psi
